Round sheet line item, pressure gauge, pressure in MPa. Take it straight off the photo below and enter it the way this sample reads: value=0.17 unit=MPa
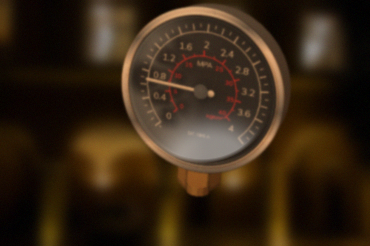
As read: value=0.7 unit=MPa
